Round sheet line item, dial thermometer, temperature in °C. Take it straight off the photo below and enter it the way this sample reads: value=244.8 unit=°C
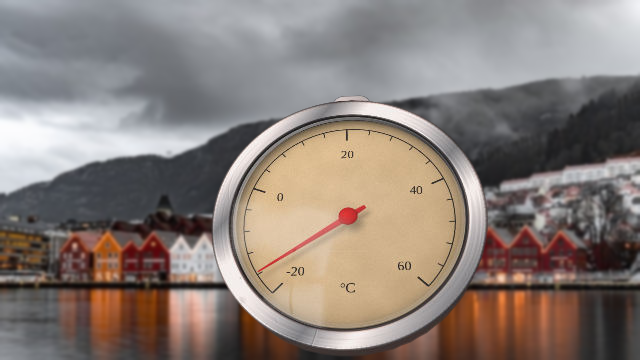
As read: value=-16 unit=°C
